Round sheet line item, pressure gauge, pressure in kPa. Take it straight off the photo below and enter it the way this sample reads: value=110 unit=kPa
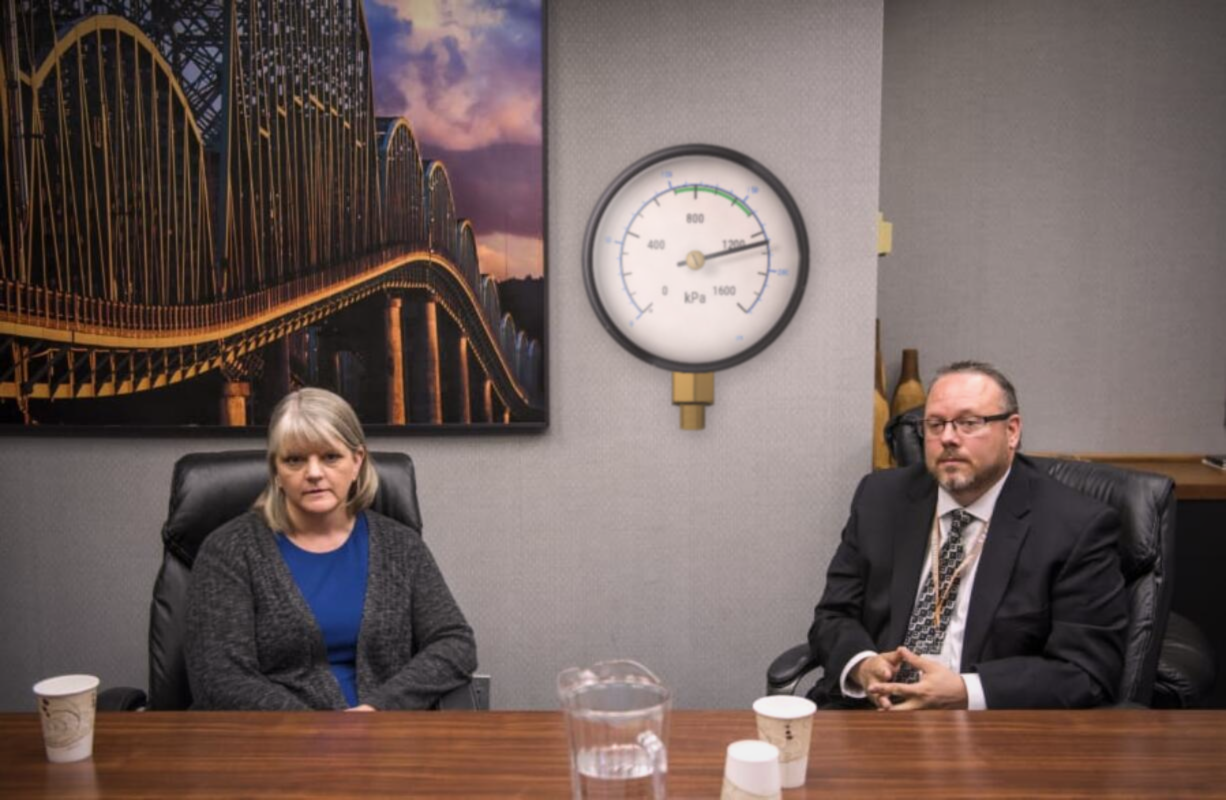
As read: value=1250 unit=kPa
